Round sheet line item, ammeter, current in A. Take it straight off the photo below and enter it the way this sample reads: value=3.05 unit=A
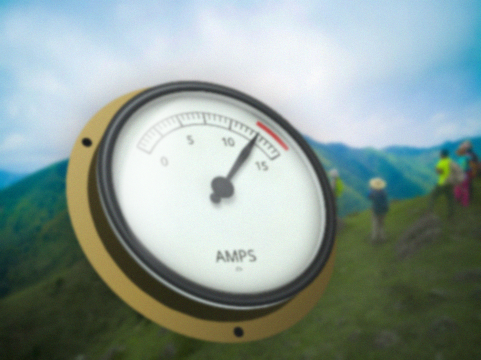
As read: value=12.5 unit=A
